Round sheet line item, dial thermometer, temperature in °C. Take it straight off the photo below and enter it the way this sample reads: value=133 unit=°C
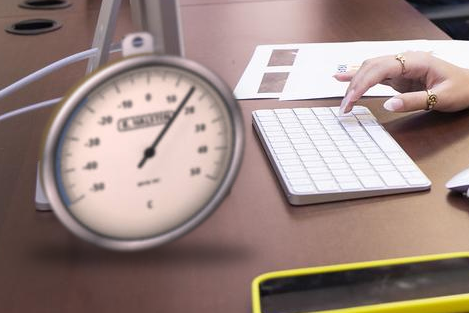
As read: value=15 unit=°C
